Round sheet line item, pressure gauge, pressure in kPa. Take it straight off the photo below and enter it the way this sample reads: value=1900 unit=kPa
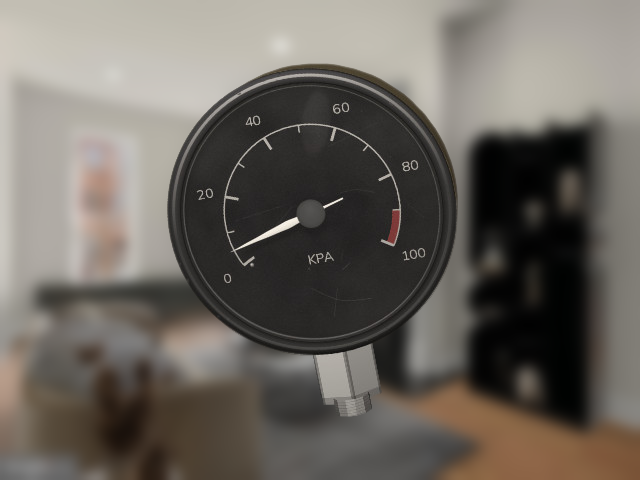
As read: value=5 unit=kPa
